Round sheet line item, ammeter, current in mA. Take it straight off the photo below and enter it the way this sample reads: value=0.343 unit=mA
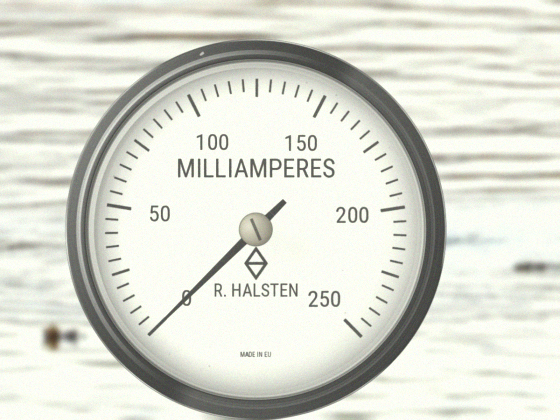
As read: value=0 unit=mA
